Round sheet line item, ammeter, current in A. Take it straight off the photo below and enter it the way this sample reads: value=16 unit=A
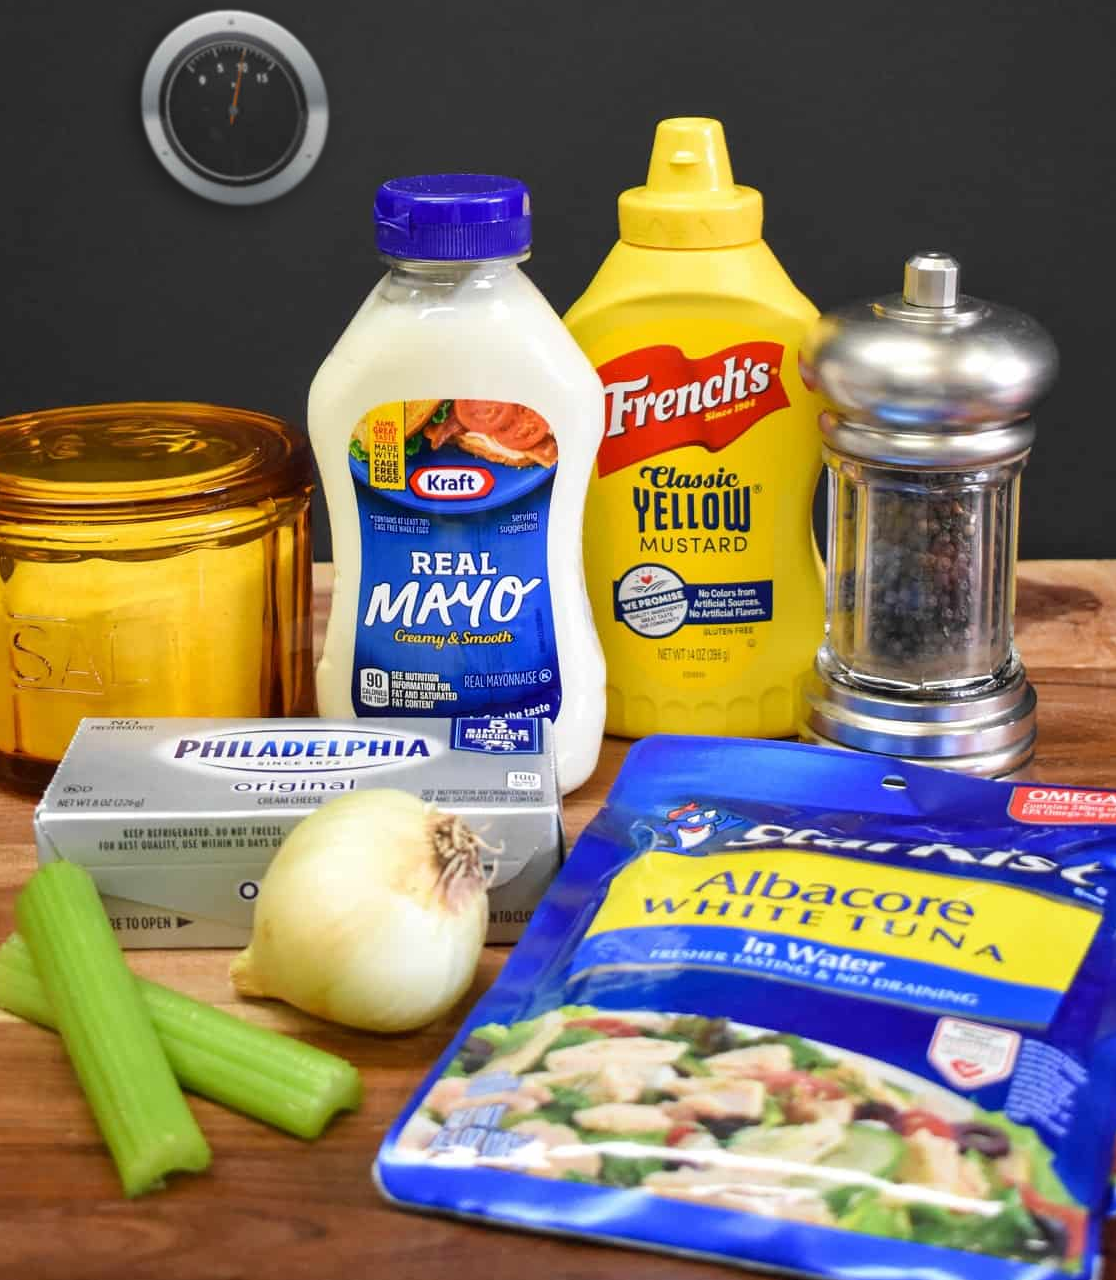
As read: value=10 unit=A
